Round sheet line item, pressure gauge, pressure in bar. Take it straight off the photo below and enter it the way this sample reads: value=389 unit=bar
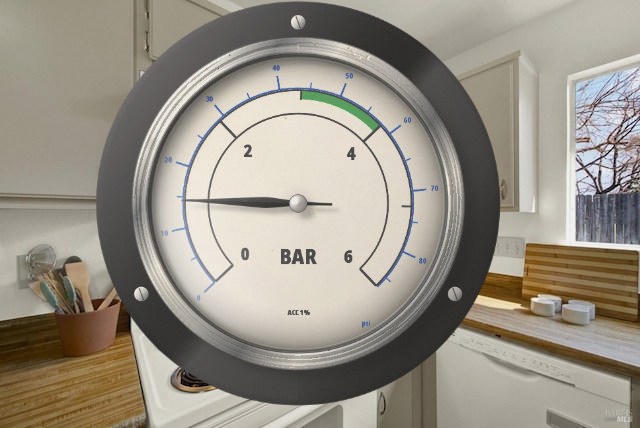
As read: value=1 unit=bar
